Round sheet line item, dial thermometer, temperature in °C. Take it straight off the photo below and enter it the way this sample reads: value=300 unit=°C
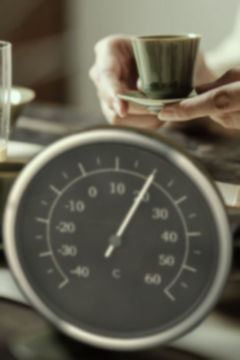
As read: value=20 unit=°C
